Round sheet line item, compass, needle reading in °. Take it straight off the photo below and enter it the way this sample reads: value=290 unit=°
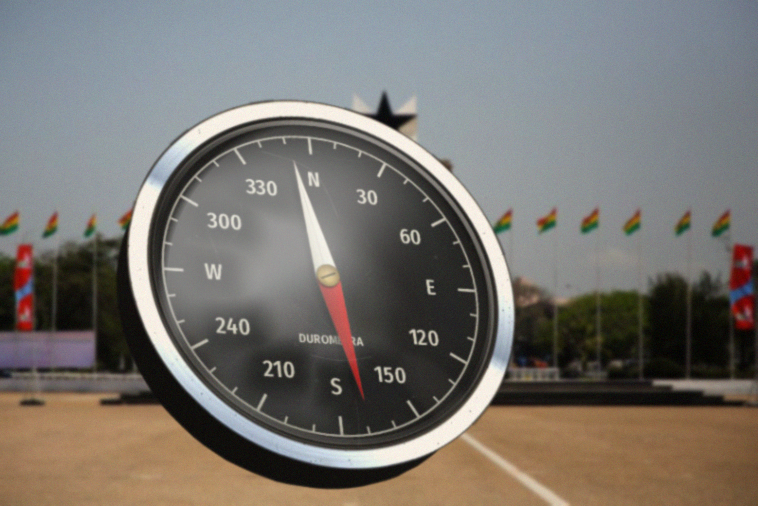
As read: value=170 unit=°
